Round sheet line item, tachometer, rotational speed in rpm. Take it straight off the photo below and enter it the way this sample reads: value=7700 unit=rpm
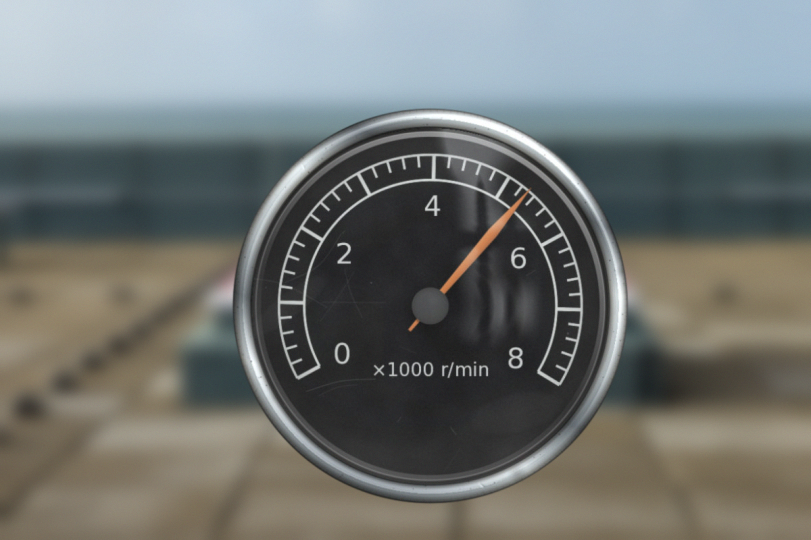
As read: value=5300 unit=rpm
